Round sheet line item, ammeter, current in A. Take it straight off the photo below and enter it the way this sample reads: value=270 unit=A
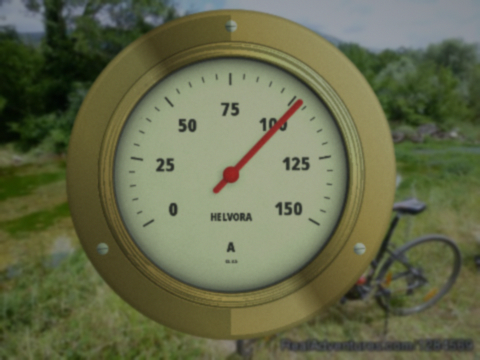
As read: value=102.5 unit=A
